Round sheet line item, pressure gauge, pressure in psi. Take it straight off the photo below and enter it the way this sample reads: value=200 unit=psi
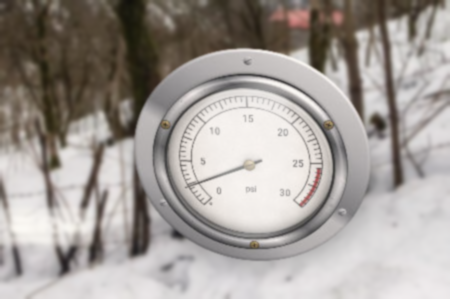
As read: value=2.5 unit=psi
